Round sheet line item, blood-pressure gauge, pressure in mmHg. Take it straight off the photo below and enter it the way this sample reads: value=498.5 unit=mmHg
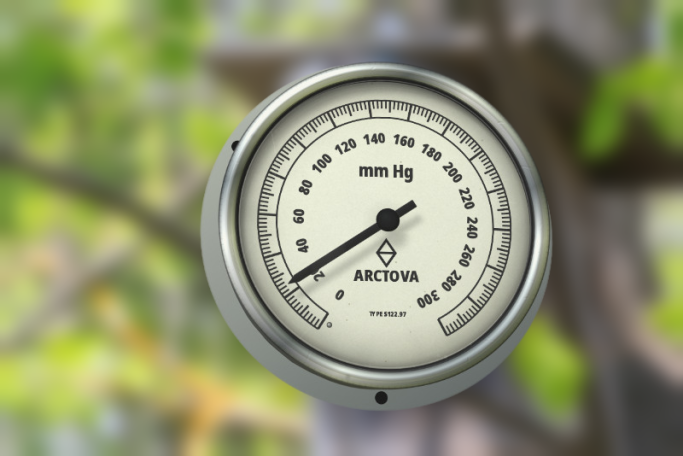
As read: value=24 unit=mmHg
